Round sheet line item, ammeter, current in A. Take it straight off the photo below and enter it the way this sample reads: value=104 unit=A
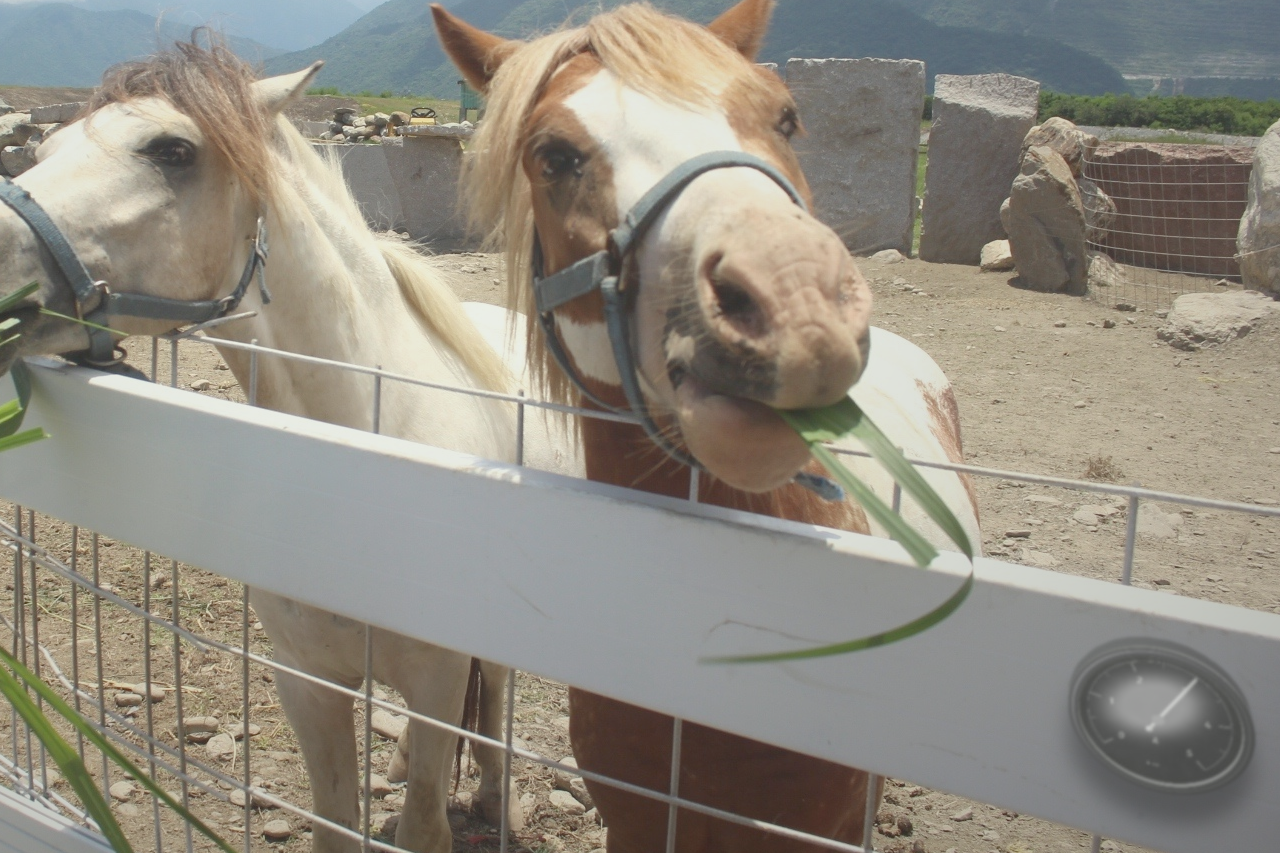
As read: value=3 unit=A
